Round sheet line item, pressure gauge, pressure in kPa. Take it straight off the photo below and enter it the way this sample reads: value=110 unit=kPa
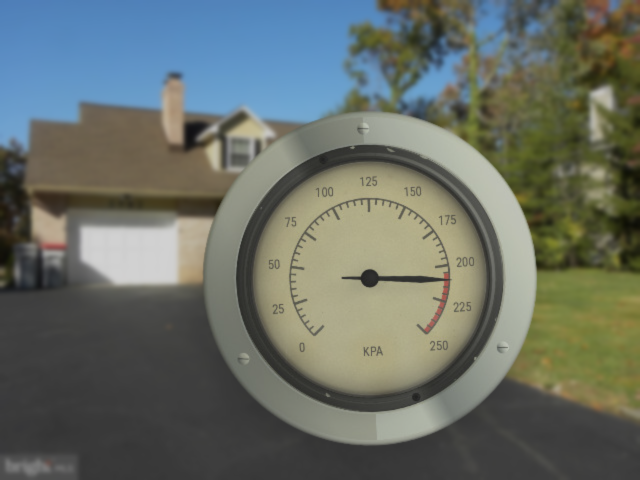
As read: value=210 unit=kPa
